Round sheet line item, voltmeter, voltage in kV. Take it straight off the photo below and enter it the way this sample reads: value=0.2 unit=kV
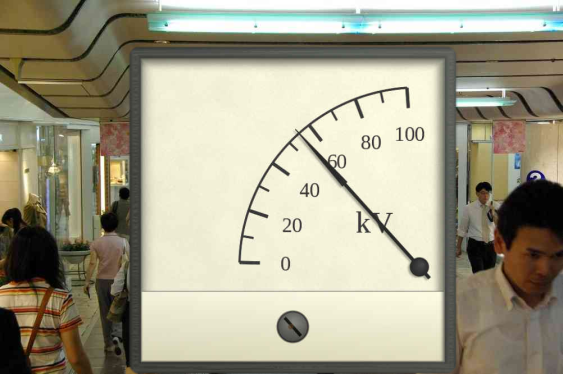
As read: value=55 unit=kV
